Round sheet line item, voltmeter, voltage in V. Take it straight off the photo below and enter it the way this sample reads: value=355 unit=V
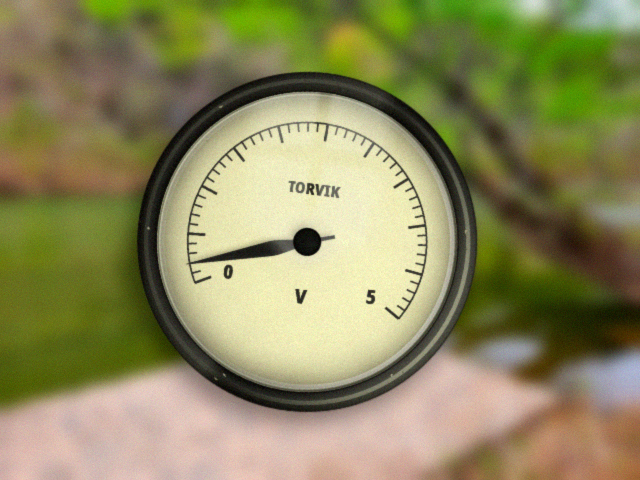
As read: value=0.2 unit=V
